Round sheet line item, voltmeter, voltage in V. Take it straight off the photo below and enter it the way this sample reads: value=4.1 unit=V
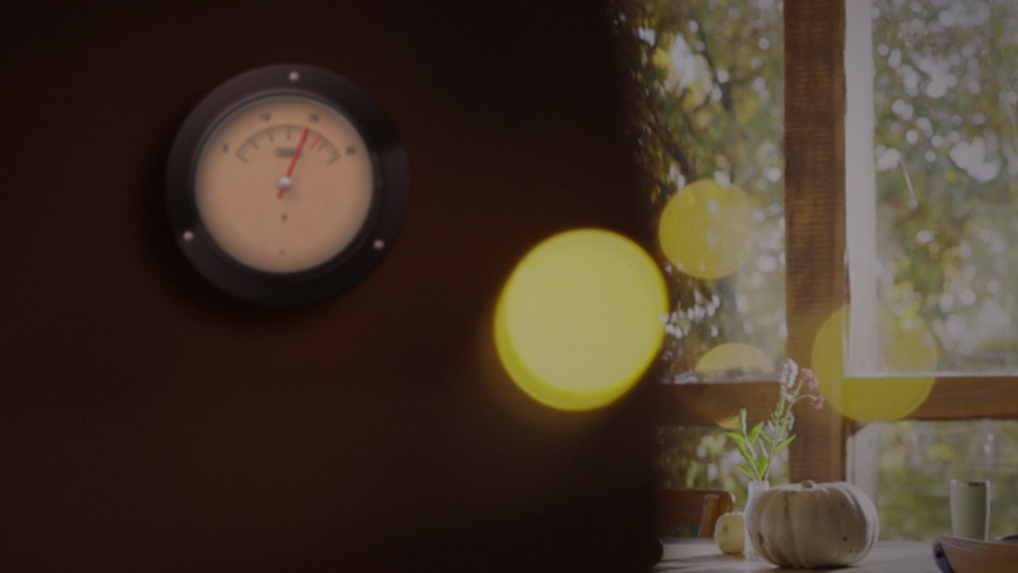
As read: value=20 unit=V
